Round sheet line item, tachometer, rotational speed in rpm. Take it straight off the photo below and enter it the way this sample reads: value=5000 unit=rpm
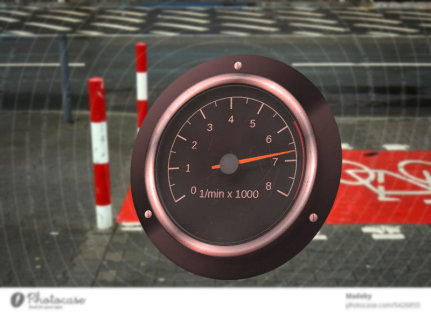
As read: value=6750 unit=rpm
